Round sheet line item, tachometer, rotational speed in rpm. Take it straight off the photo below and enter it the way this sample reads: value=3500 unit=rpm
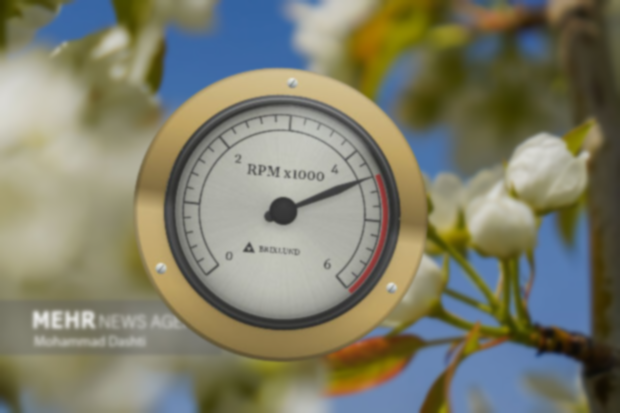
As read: value=4400 unit=rpm
